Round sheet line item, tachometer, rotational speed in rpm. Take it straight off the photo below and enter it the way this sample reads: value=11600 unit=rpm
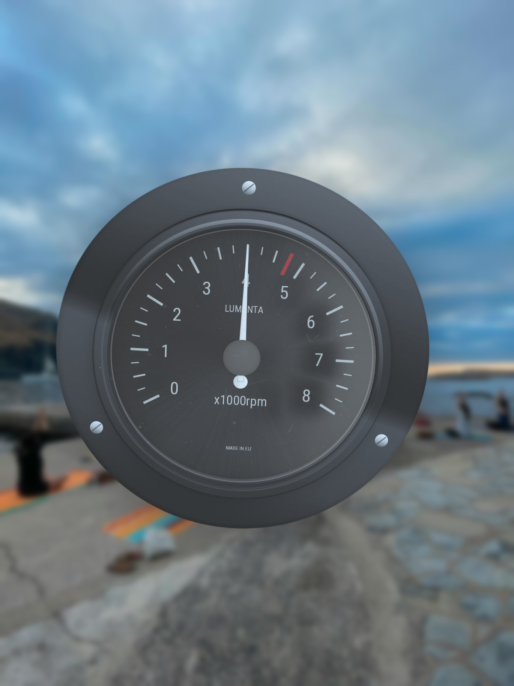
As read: value=4000 unit=rpm
